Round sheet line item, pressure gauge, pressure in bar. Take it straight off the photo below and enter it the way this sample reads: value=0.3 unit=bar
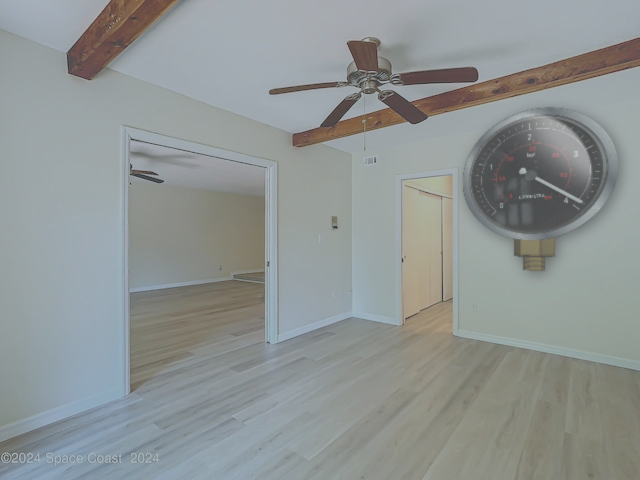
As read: value=3.9 unit=bar
